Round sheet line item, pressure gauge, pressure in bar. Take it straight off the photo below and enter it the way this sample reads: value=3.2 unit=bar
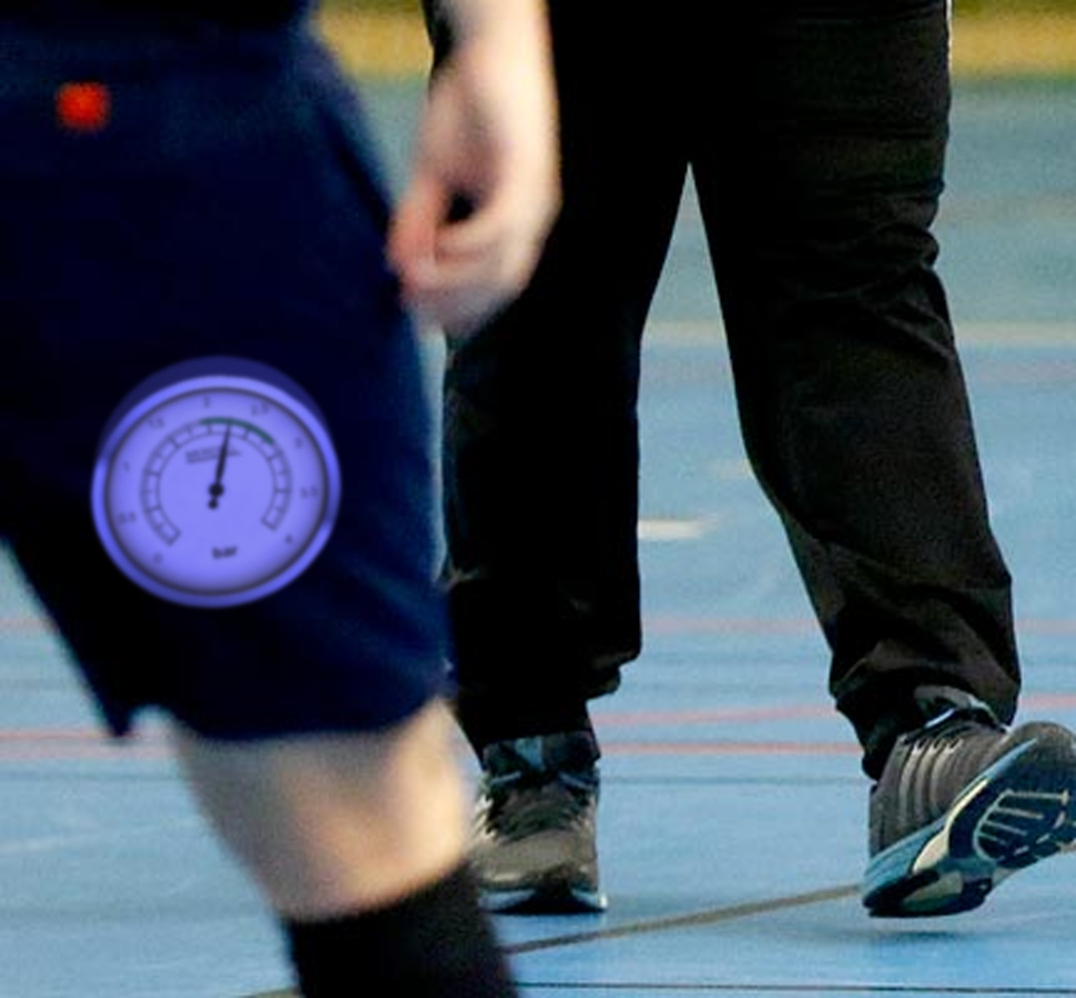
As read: value=2.25 unit=bar
